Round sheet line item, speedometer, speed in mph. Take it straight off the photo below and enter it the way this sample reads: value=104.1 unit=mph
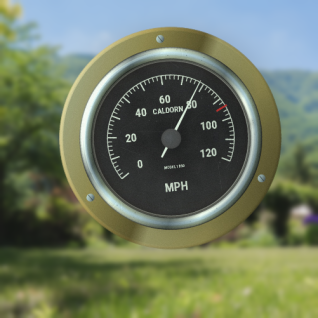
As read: value=78 unit=mph
